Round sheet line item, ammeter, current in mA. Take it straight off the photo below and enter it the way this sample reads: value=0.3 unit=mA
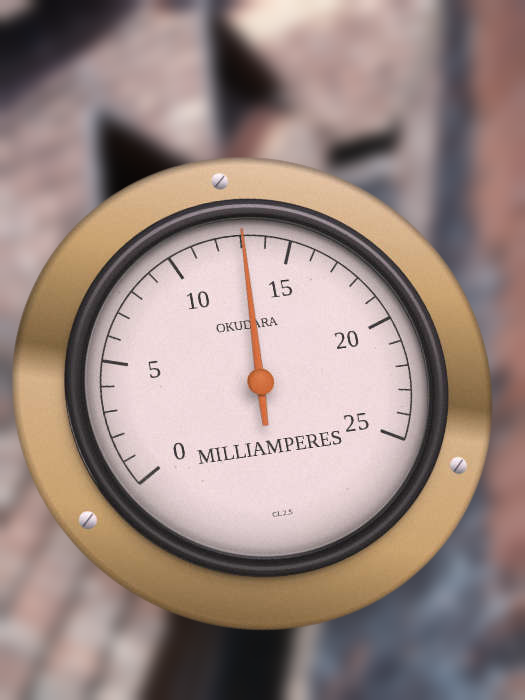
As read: value=13 unit=mA
